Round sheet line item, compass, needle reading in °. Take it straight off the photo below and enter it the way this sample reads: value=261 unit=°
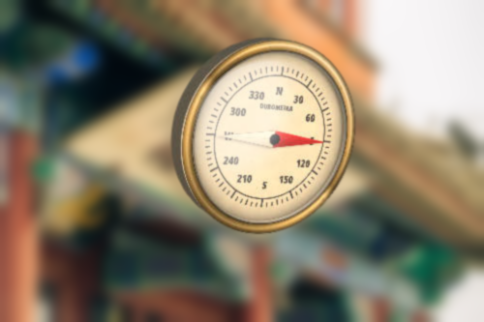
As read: value=90 unit=°
